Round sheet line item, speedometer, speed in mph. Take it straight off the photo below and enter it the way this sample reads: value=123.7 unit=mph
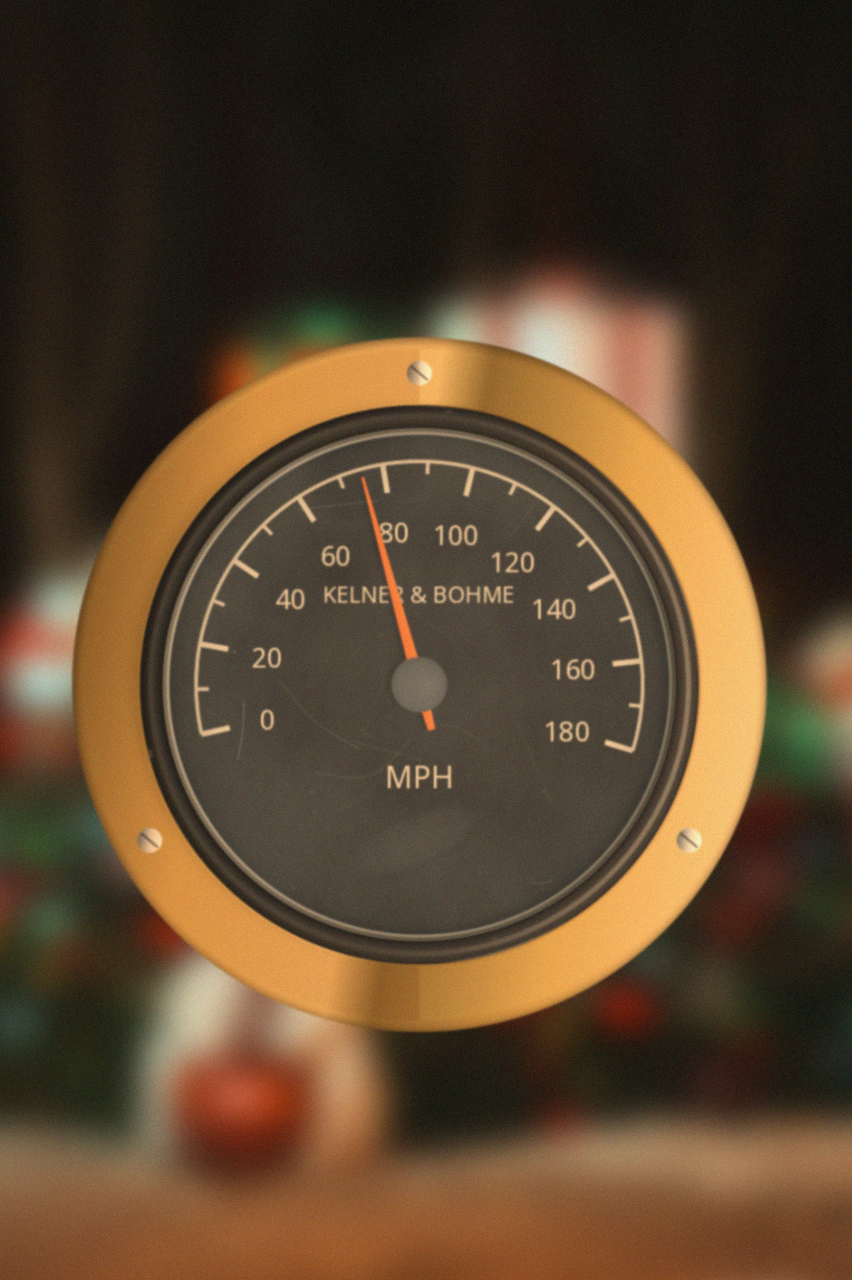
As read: value=75 unit=mph
